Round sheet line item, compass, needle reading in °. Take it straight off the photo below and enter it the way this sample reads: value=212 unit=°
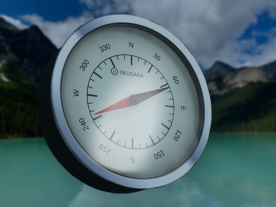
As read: value=245 unit=°
